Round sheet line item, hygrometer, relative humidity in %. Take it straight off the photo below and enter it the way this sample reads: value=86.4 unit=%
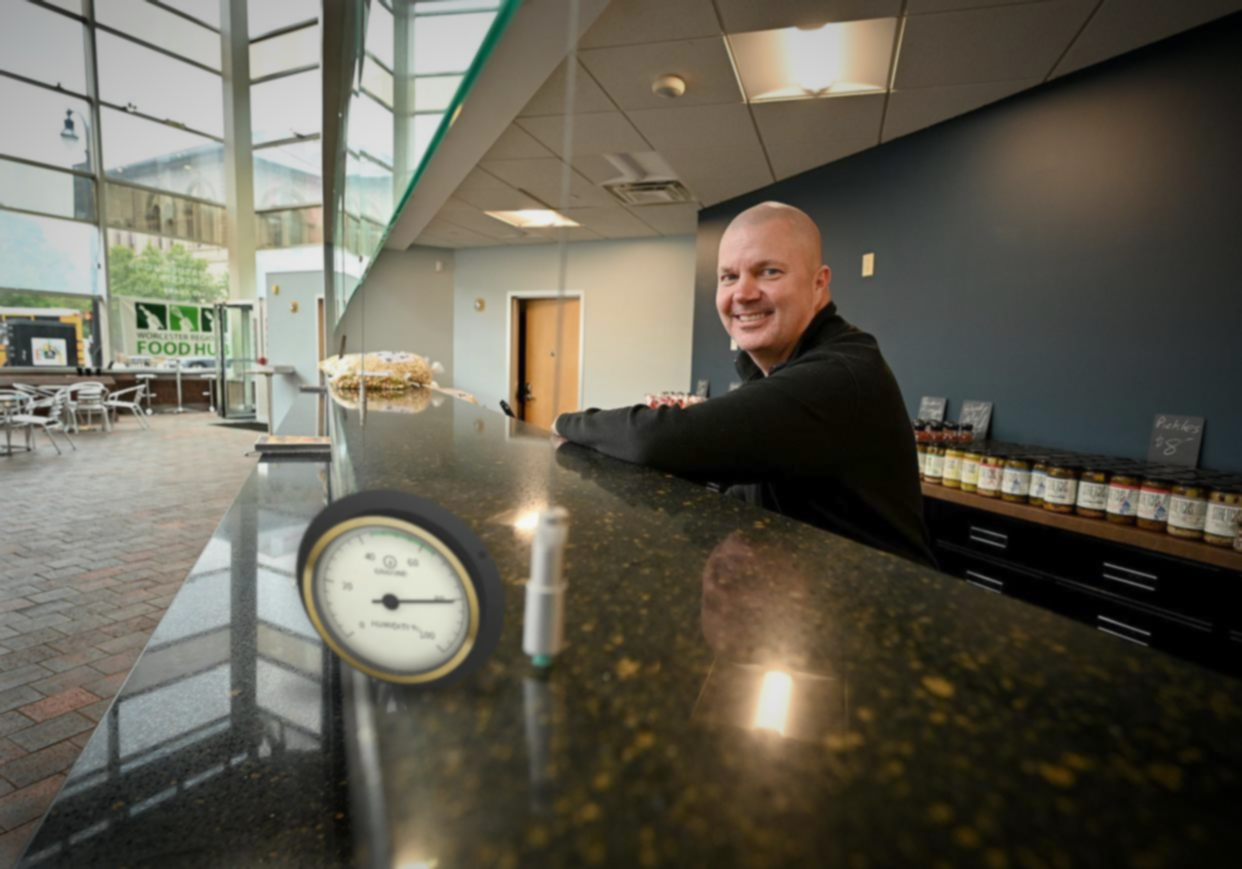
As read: value=80 unit=%
